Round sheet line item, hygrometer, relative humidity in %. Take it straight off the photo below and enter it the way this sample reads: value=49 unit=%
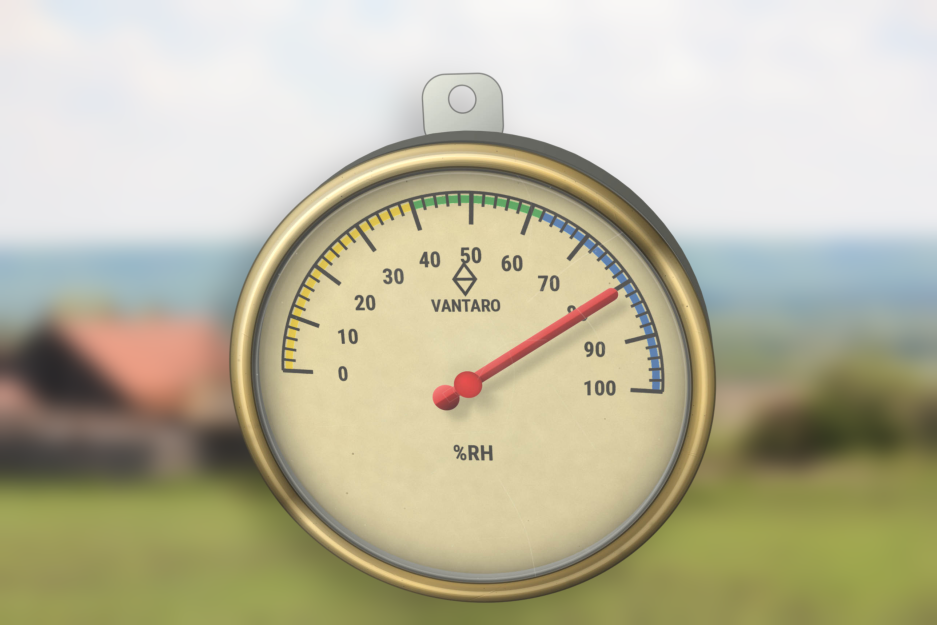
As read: value=80 unit=%
